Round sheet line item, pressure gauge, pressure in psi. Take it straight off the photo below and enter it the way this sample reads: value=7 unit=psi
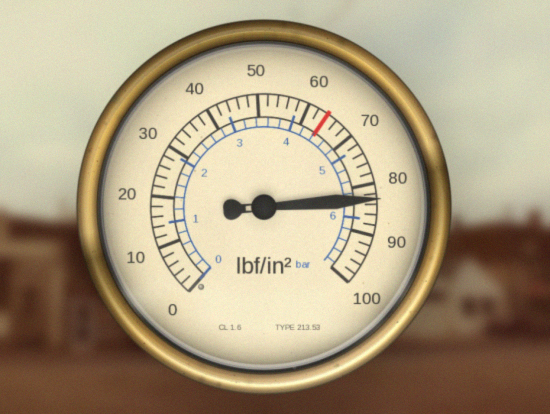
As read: value=83 unit=psi
